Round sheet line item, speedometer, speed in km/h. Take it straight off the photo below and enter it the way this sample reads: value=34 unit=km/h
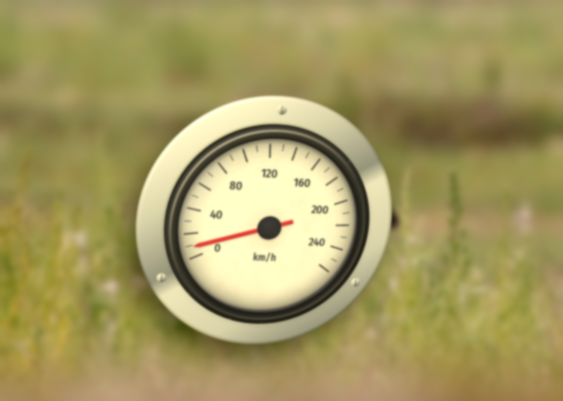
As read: value=10 unit=km/h
